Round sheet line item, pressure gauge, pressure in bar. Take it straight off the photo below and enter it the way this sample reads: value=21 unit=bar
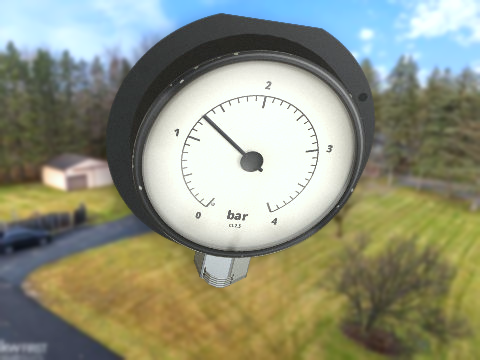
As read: value=1.3 unit=bar
